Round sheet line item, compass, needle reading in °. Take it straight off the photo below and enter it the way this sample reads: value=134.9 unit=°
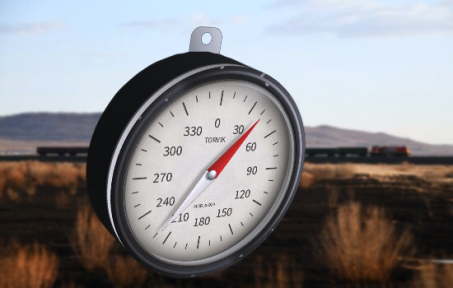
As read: value=40 unit=°
